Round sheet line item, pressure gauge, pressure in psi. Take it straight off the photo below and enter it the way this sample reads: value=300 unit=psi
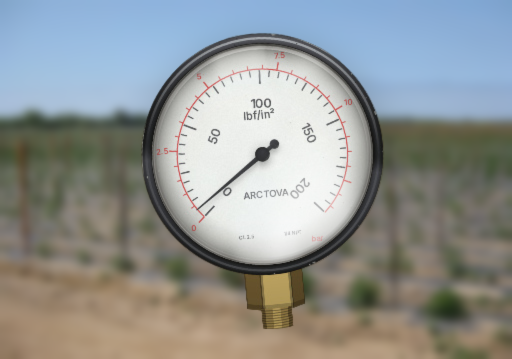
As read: value=5 unit=psi
